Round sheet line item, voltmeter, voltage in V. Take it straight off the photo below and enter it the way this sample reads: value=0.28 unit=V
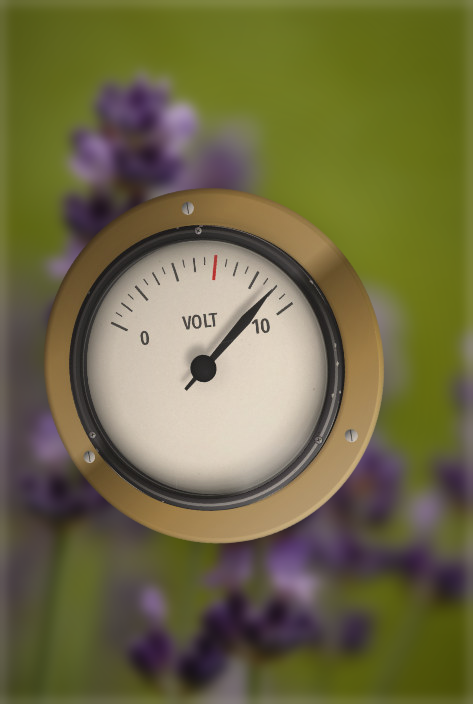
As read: value=9 unit=V
